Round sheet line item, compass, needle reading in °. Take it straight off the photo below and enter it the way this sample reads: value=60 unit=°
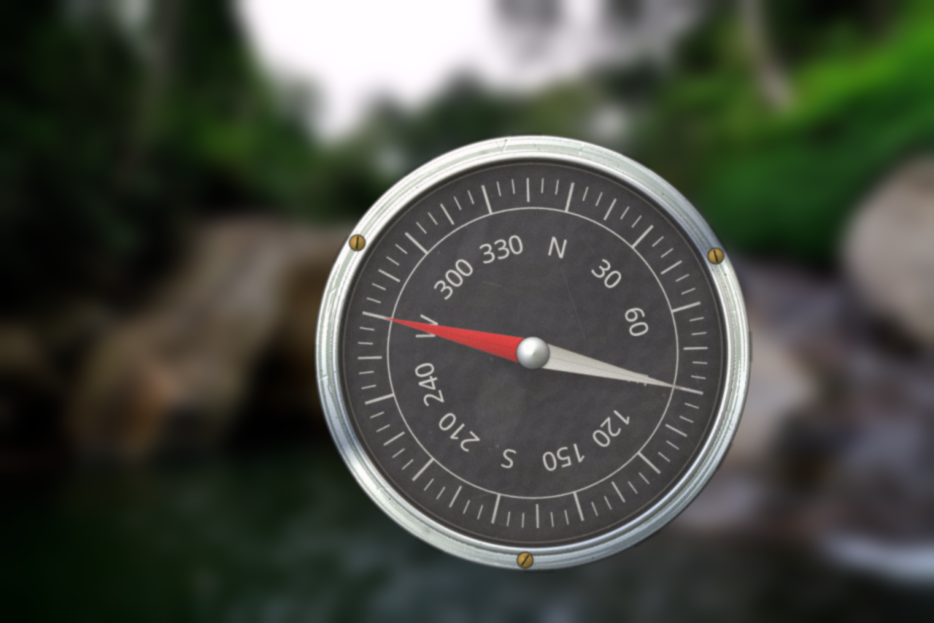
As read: value=270 unit=°
